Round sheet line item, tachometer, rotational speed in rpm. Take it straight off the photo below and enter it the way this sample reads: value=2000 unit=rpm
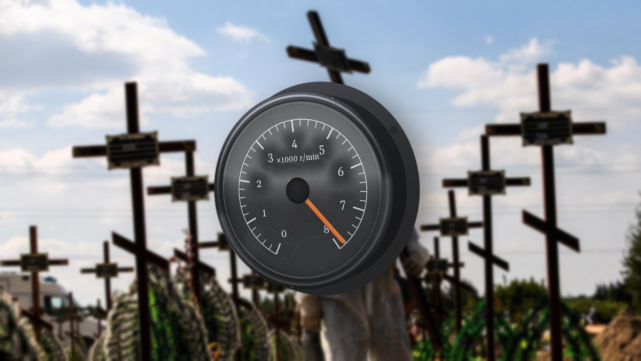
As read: value=7800 unit=rpm
